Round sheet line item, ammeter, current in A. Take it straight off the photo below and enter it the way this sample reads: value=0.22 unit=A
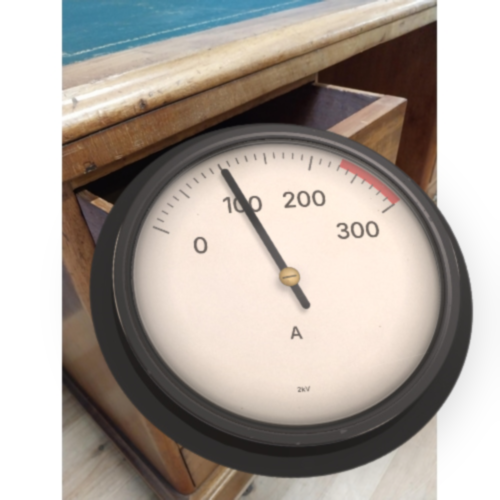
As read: value=100 unit=A
